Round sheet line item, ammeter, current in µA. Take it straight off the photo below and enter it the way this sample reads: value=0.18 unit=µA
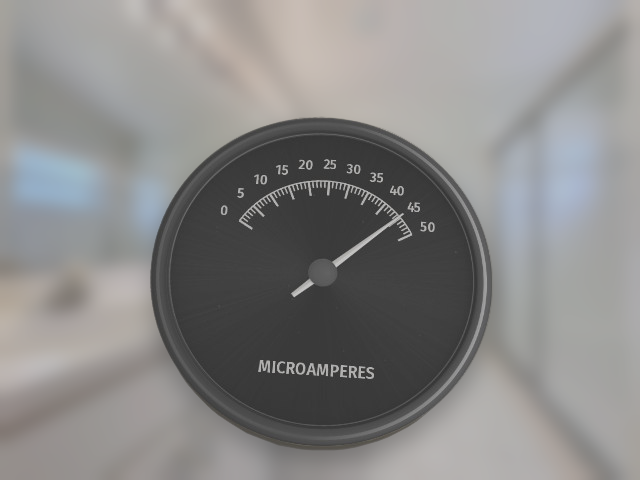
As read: value=45 unit=µA
